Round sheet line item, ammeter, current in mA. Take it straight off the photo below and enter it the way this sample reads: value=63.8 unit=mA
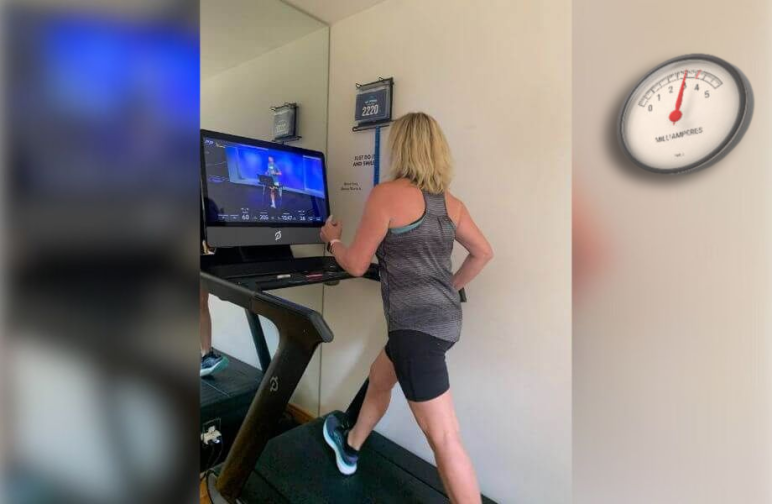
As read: value=3 unit=mA
